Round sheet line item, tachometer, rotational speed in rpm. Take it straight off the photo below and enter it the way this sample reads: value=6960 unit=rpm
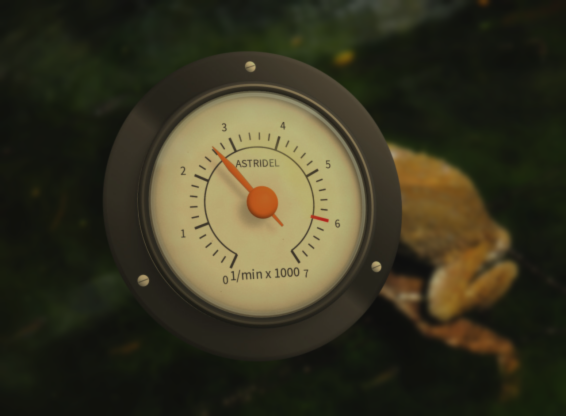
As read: value=2600 unit=rpm
